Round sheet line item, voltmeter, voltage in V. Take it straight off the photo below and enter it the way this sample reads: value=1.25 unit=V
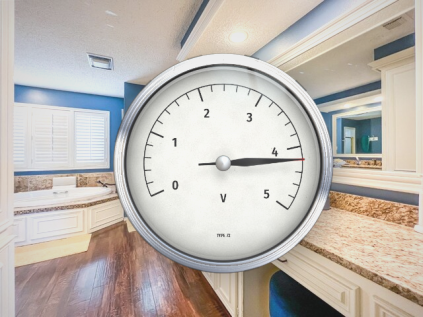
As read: value=4.2 unit=V
